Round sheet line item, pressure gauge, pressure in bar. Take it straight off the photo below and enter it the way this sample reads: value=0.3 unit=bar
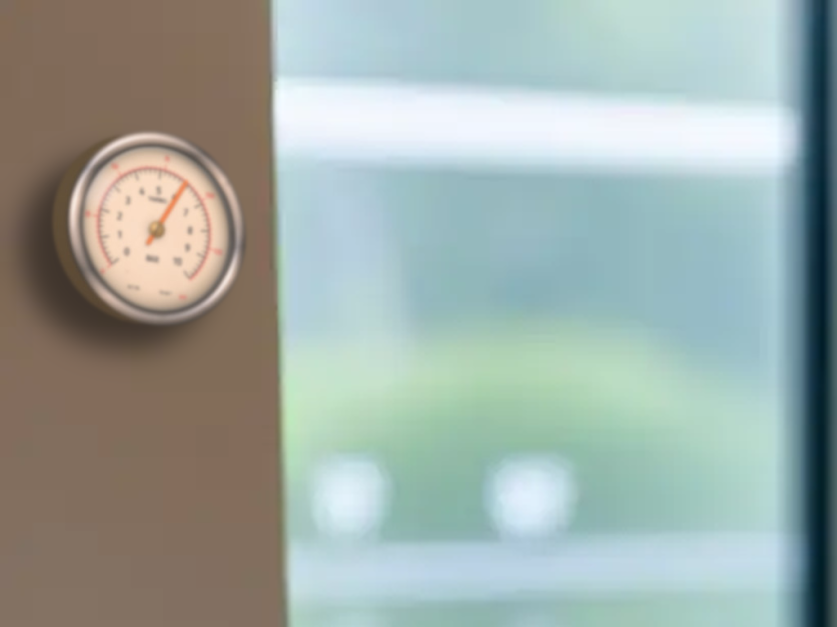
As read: value=6 unit=bar
